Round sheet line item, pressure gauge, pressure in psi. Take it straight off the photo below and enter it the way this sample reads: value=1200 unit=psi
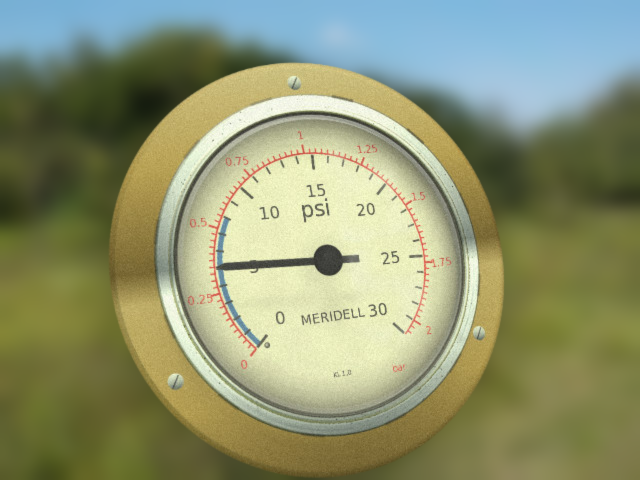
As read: value=5 unit=psi
